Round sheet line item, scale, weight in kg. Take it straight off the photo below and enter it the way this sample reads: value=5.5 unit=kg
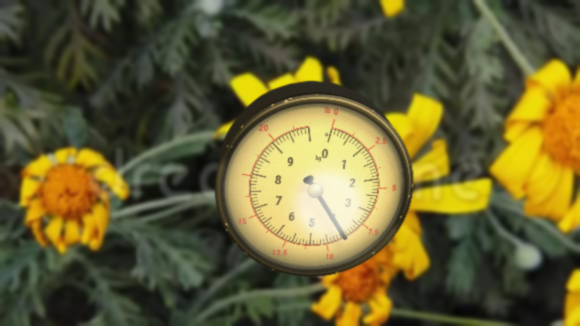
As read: value=4 unit=kg
